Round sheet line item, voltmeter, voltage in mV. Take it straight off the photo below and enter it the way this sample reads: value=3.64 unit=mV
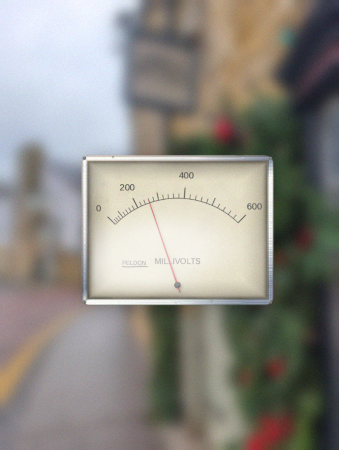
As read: value=260 unit=mV
